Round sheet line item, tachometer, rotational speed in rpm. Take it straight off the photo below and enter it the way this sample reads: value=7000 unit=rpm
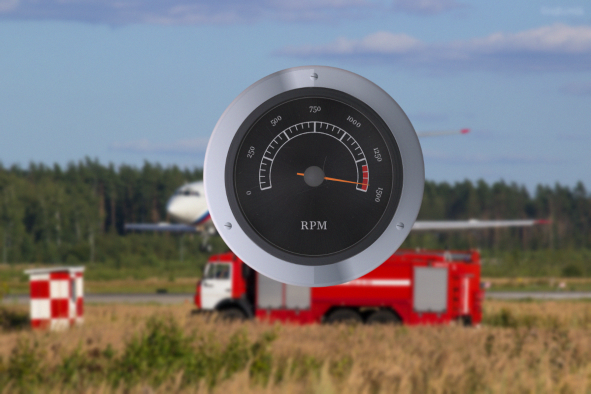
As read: value=1450 unit=rpm
